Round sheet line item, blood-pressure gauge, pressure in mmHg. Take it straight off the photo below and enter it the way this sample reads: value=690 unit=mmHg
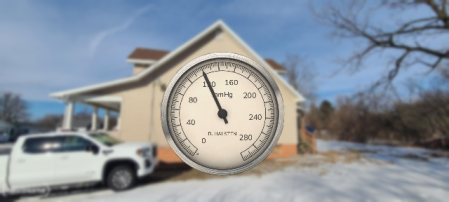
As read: value=120 unit=mmHg
